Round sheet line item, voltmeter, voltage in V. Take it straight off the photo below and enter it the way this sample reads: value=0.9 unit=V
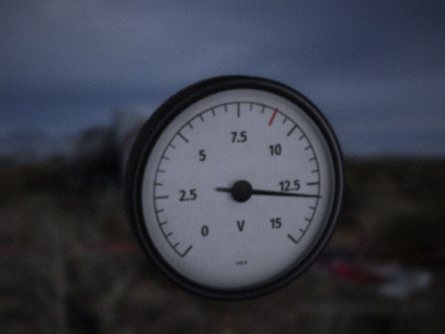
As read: value=13 unit=V
